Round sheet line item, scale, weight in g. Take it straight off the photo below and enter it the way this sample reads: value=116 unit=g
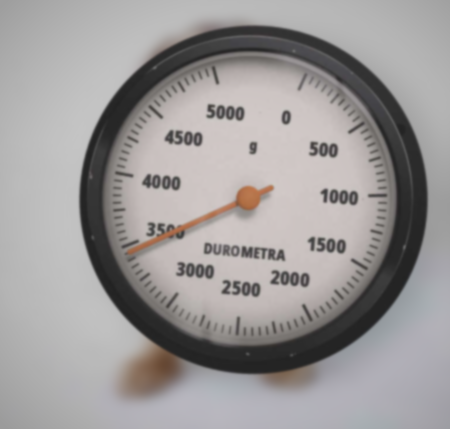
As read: value=3450 unit=g
